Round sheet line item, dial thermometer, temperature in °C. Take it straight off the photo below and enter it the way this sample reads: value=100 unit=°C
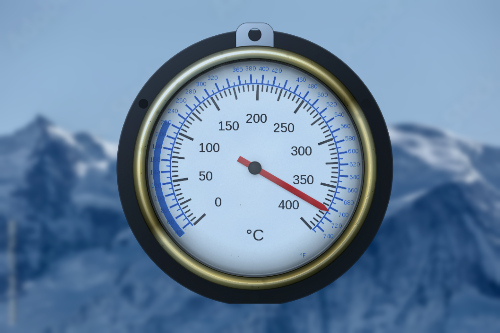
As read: value=375 unit=°C
